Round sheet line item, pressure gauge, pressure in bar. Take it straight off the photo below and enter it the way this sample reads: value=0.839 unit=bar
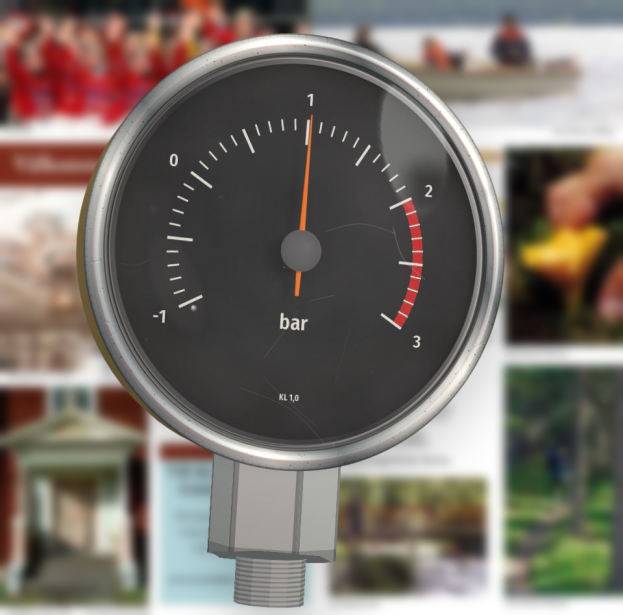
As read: value=1 unit=bar
